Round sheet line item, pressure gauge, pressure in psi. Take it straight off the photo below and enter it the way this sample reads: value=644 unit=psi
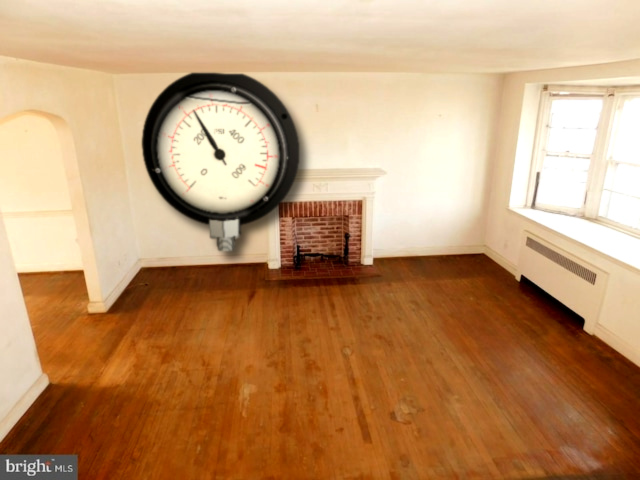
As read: value=240 unit=psi
